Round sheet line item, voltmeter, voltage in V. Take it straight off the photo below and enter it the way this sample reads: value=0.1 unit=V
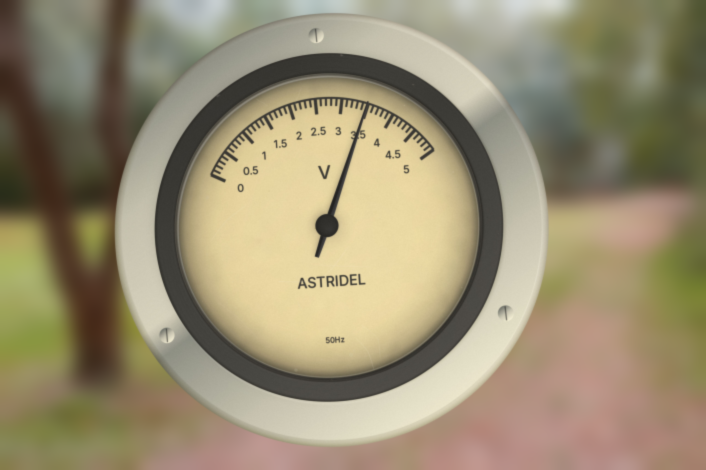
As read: value=3.5 unit=V
